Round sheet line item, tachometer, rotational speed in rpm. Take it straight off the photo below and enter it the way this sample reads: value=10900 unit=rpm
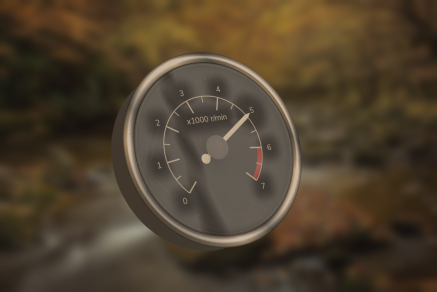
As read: value=5000 unit=rpm
